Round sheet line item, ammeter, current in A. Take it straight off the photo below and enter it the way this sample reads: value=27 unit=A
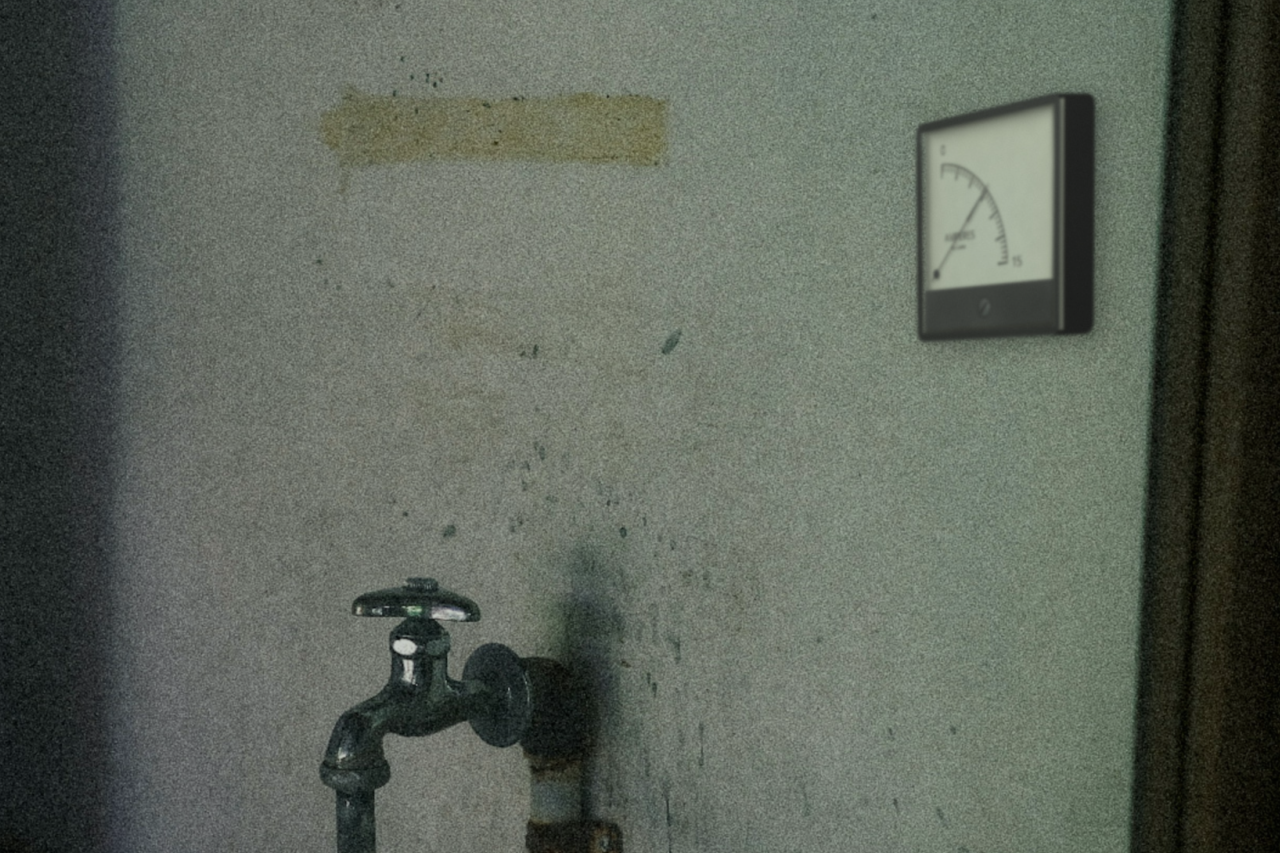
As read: value=7.5 unit=A
